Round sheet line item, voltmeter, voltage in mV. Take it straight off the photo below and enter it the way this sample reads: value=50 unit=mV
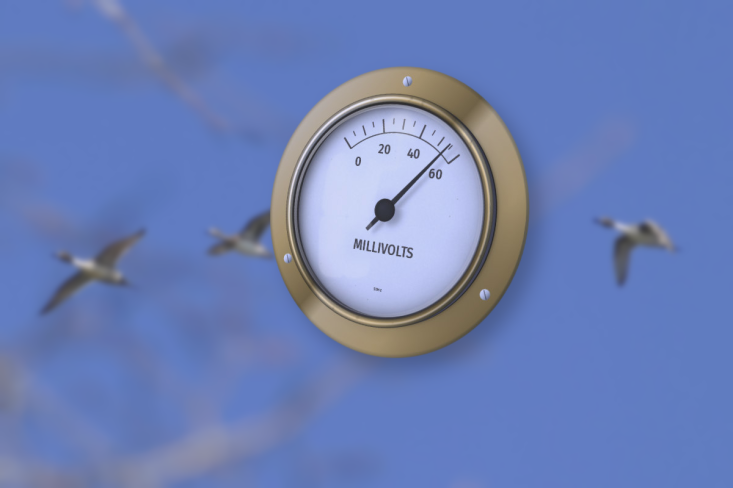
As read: value=55 unit=mV
